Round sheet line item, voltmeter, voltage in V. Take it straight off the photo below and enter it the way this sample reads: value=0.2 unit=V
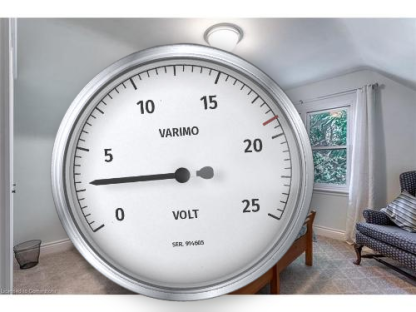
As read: value=3 unit=V
